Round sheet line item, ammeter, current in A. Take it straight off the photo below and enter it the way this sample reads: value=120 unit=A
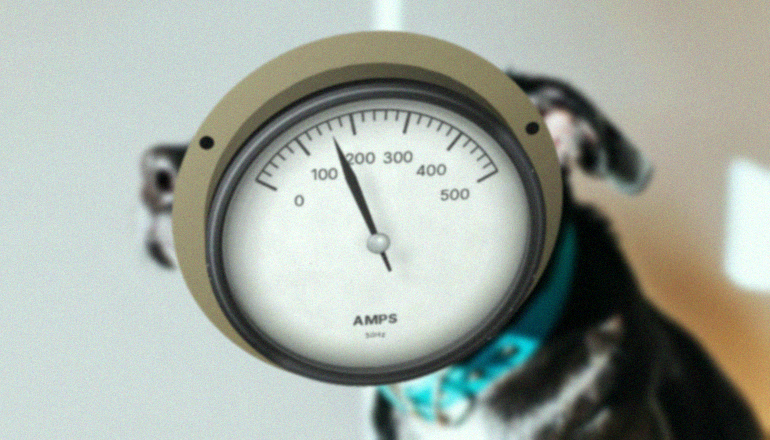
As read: value=160 unit=A
